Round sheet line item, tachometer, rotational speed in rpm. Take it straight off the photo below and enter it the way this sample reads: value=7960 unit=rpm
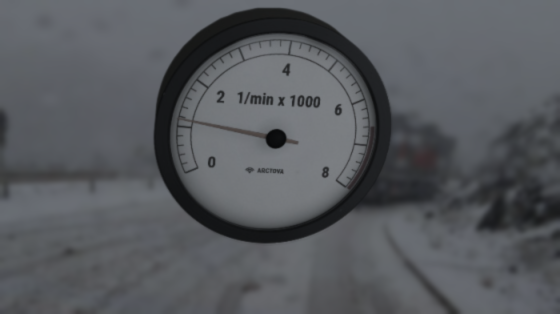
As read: value=1200 unit=rpm
